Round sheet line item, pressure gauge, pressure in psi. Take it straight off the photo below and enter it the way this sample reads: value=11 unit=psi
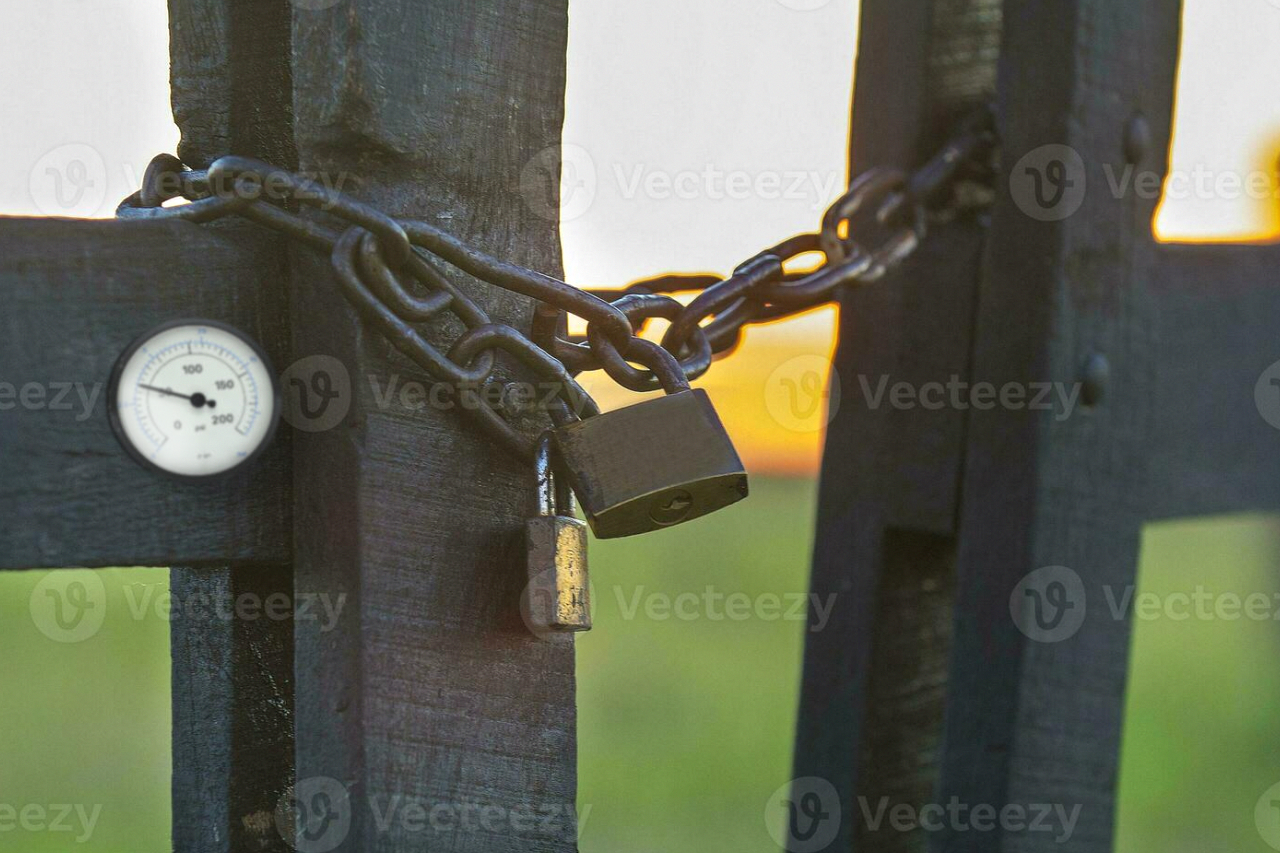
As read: value=50 unit=psi
